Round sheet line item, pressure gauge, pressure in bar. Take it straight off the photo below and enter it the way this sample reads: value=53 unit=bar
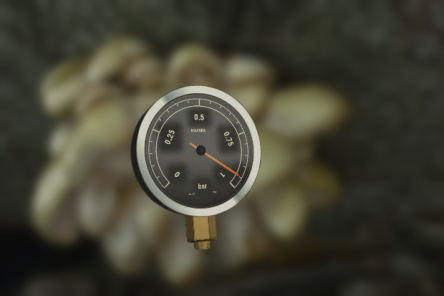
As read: value=0.95 unit=bar
